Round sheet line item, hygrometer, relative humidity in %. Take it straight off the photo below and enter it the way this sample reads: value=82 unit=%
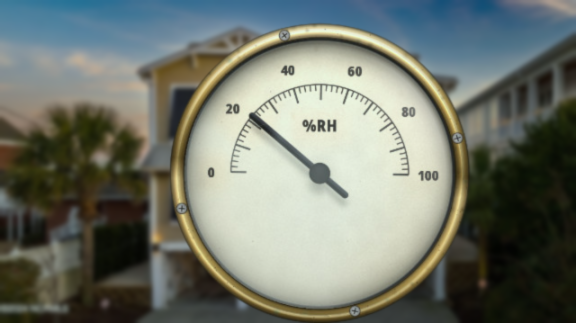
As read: value=22 unit=%
